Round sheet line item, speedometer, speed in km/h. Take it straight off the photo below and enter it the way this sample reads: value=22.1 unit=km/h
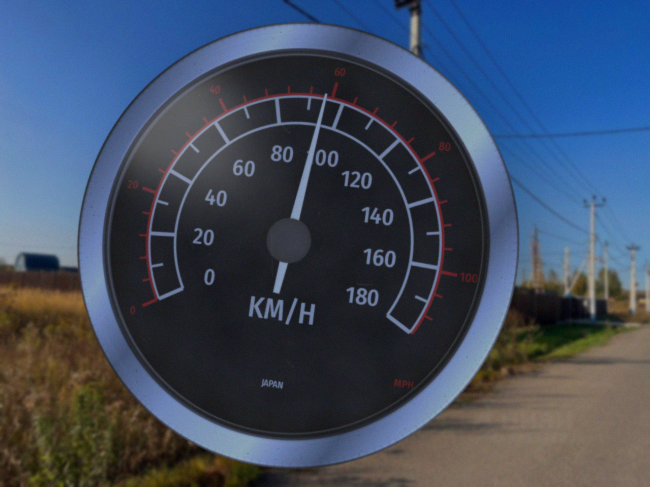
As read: value=95 unit=km/h
